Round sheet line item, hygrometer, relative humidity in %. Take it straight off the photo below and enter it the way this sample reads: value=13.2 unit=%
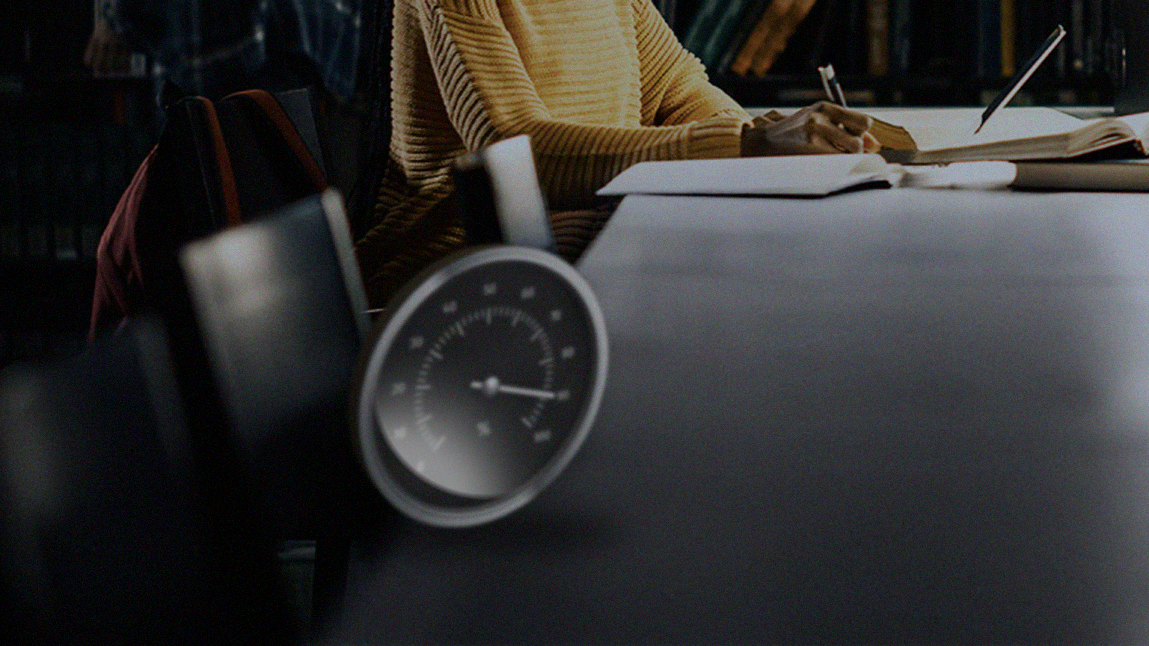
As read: value=90 unit=%
